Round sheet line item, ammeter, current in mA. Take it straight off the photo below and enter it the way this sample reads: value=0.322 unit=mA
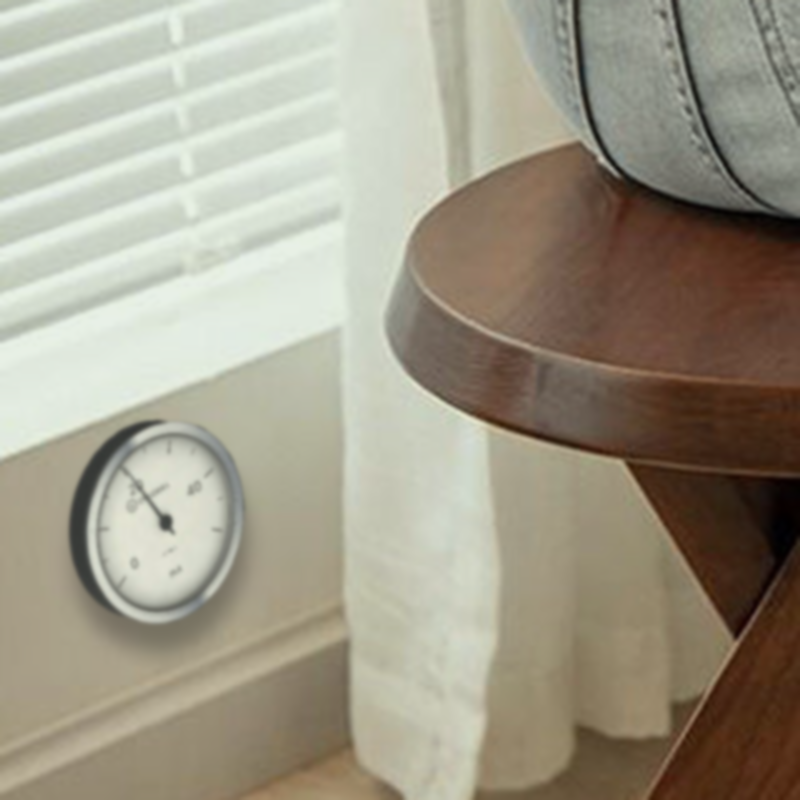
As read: value=20 unit=mA
